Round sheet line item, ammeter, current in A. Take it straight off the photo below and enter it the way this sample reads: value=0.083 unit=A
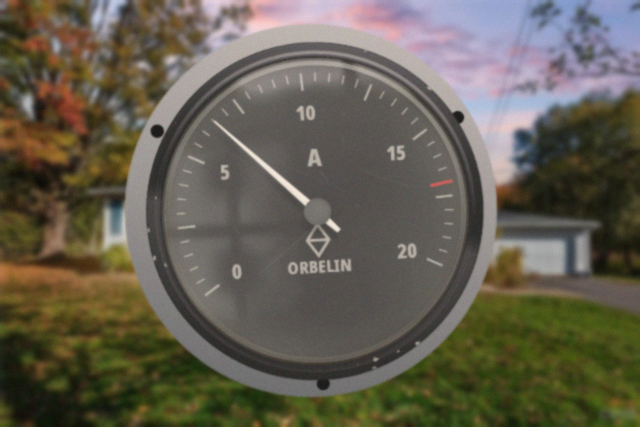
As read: value=6.5 unit=A
